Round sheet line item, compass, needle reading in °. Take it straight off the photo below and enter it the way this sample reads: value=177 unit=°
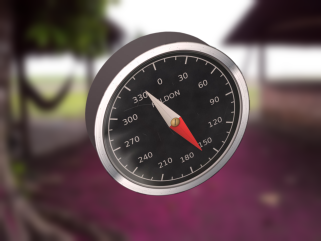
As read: value=160 unit=°
